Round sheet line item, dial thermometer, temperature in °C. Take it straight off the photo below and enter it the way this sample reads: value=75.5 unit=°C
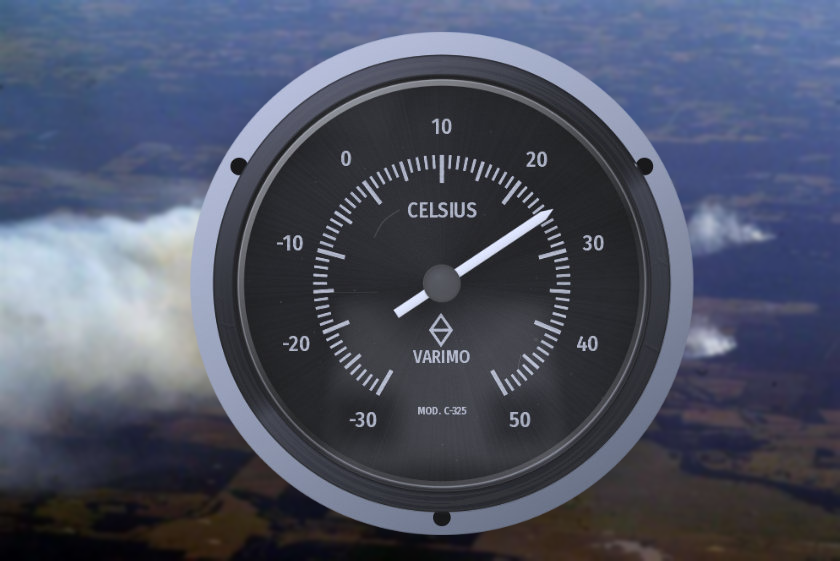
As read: value=25 unit=°C
